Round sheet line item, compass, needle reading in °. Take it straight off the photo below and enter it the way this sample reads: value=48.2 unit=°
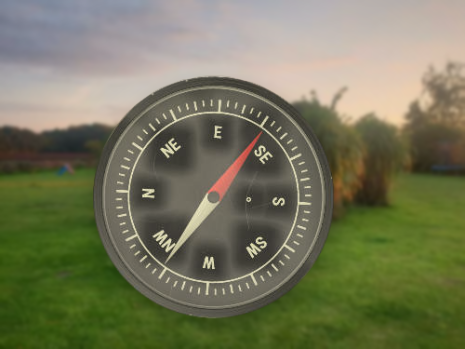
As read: value=122.5 unit=°
